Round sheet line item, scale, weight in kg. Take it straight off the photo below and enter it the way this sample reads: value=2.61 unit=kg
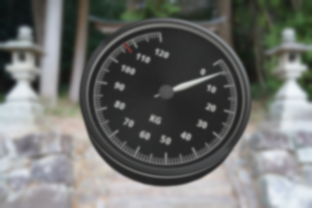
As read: value=5 unit=kg
